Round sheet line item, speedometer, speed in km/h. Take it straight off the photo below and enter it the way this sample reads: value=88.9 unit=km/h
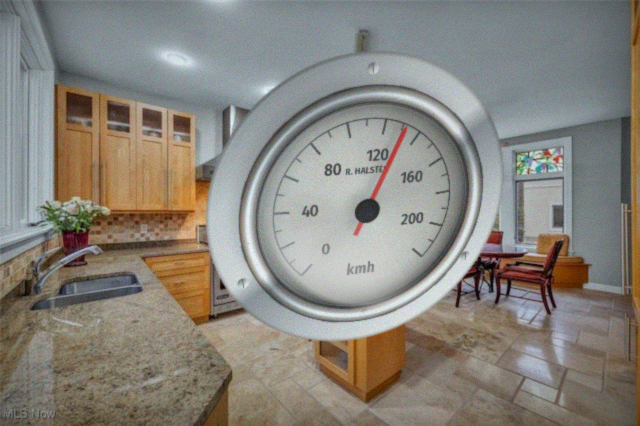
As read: value=130 unit=km/h
